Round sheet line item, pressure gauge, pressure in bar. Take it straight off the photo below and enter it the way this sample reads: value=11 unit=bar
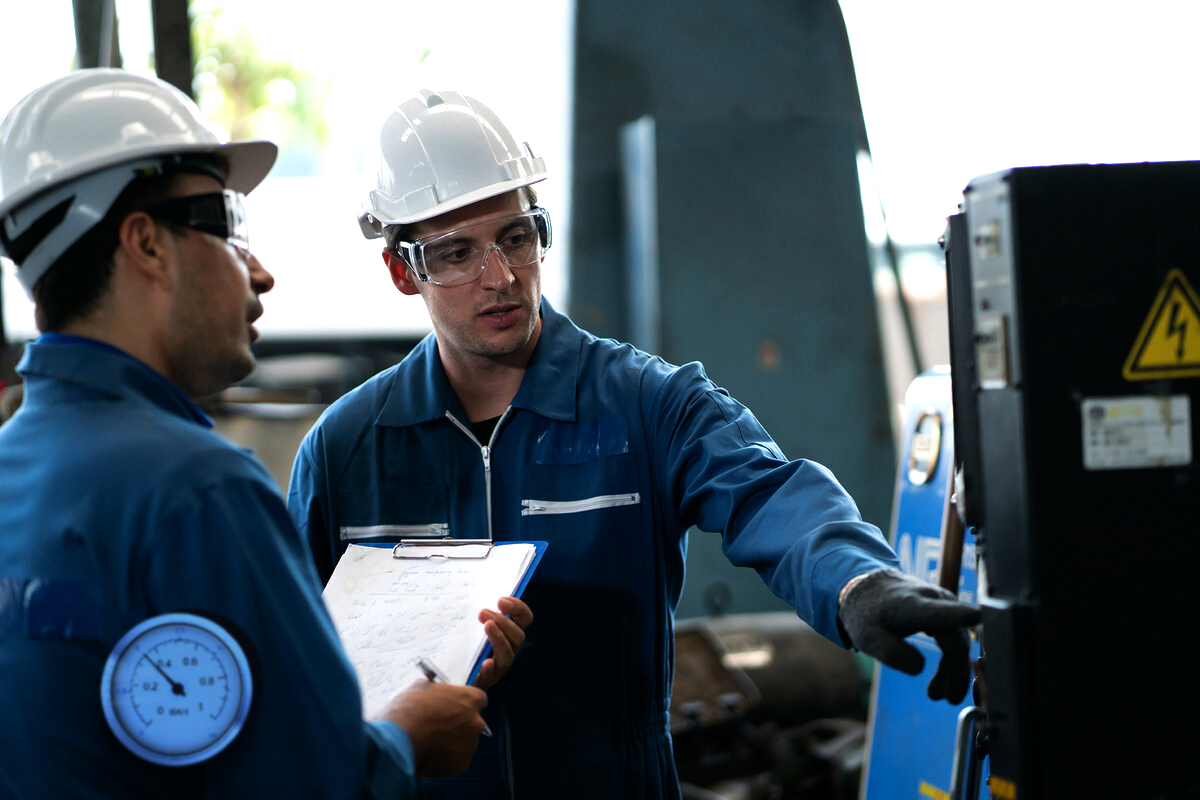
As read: value=0.35 unit=bar
